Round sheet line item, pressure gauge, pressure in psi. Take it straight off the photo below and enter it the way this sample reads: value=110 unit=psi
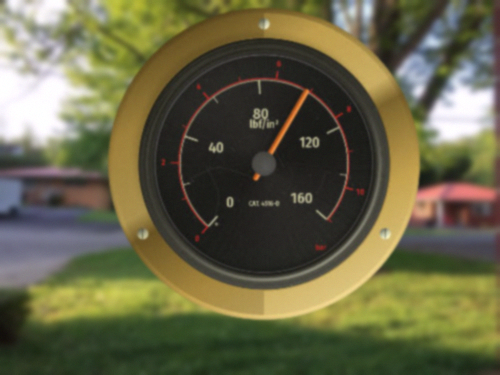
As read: value=100 unit=psi
